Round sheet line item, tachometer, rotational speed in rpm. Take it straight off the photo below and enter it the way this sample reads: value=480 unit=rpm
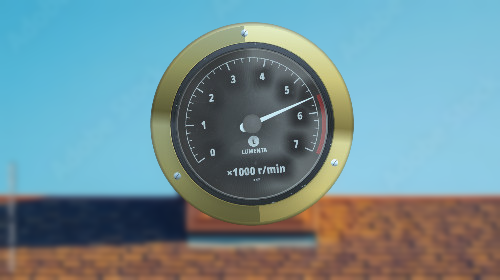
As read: value=5600 unit=rpm
